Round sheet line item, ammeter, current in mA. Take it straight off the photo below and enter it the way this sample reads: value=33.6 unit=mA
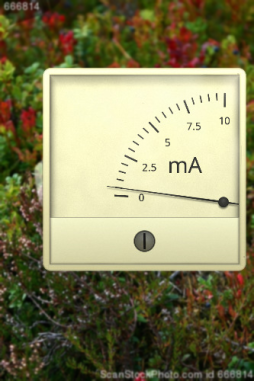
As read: value=0.5 unit=mA
